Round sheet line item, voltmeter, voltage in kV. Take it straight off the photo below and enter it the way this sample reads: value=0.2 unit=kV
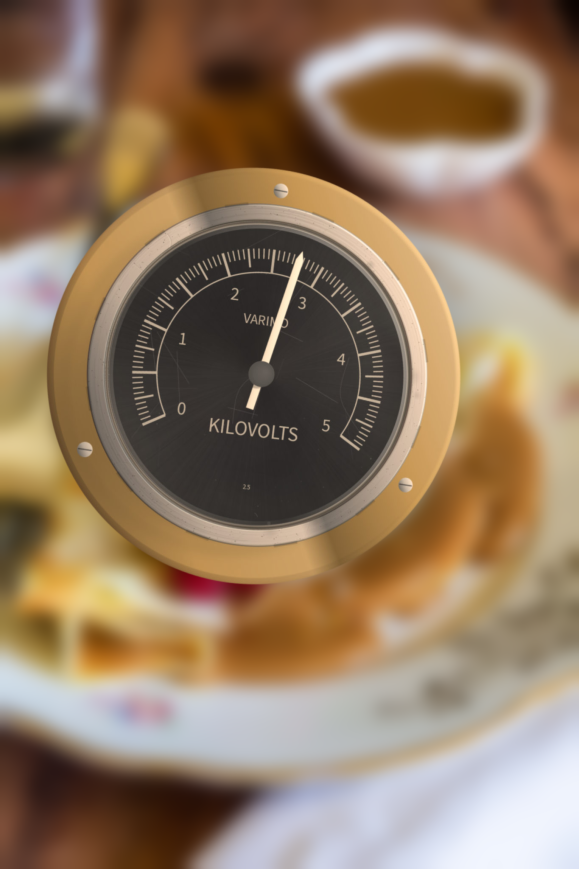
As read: value=2.75 unit=kV
